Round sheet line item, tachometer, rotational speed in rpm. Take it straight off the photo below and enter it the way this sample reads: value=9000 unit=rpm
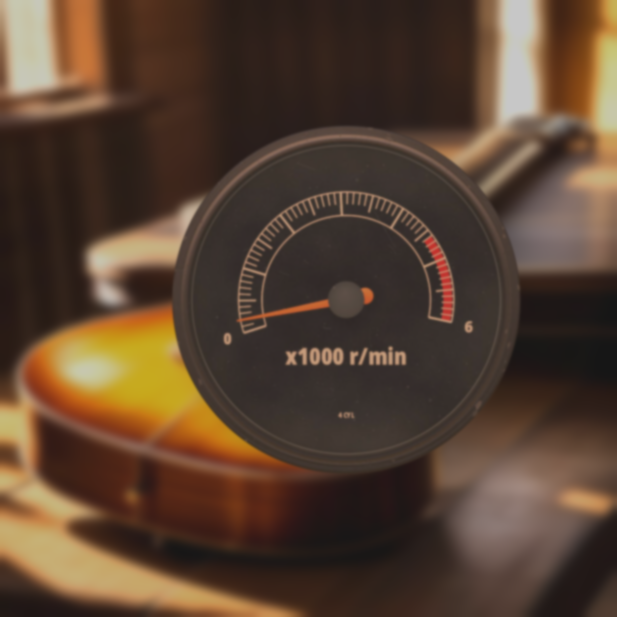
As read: value=200 unit=rpm
